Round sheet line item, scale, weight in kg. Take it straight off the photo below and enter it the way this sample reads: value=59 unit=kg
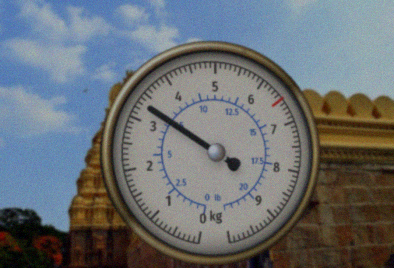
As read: value=3.3 unit=kg
